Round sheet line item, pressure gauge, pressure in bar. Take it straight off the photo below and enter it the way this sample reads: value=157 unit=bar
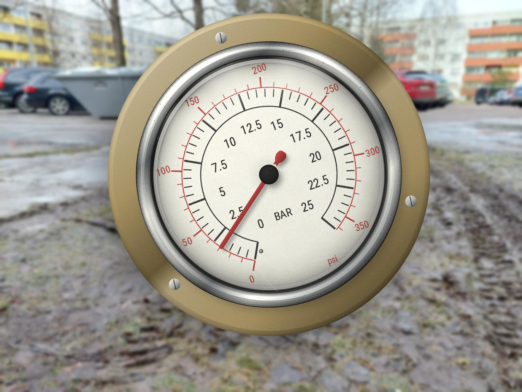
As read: value=2 unit=bar
